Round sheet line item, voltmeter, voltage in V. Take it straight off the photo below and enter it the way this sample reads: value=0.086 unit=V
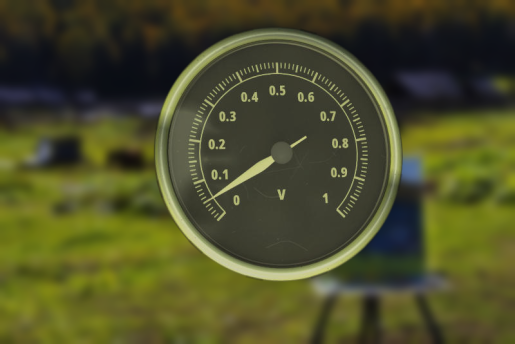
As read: value=0.05 unit=V
